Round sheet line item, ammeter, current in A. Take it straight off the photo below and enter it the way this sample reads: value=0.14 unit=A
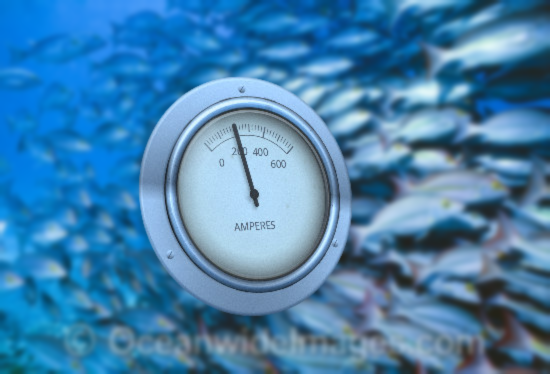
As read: value=200 unit=A
